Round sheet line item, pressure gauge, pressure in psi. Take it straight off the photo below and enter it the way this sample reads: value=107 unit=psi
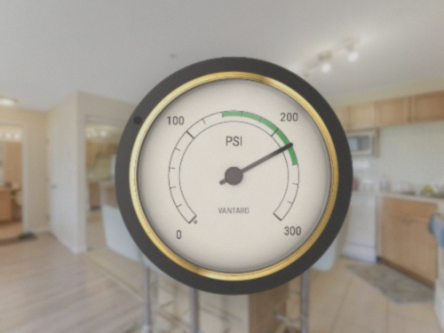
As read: value=220 unit=psi
